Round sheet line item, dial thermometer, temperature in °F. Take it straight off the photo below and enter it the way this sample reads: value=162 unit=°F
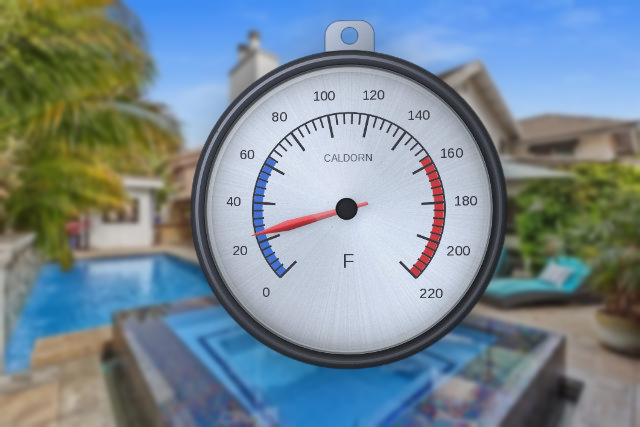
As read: value=24 unit=°F
